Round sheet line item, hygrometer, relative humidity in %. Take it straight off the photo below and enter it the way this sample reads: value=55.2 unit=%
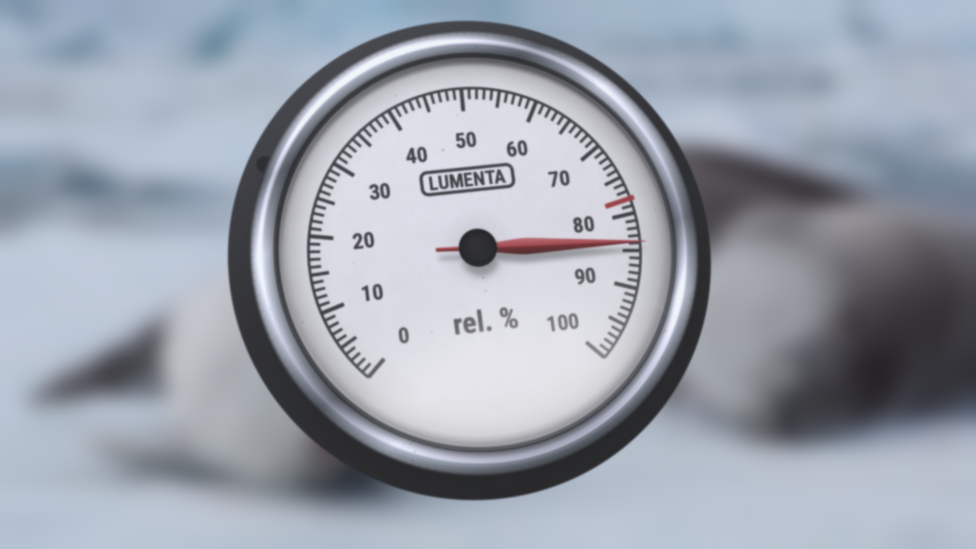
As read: value=84 unit=%
